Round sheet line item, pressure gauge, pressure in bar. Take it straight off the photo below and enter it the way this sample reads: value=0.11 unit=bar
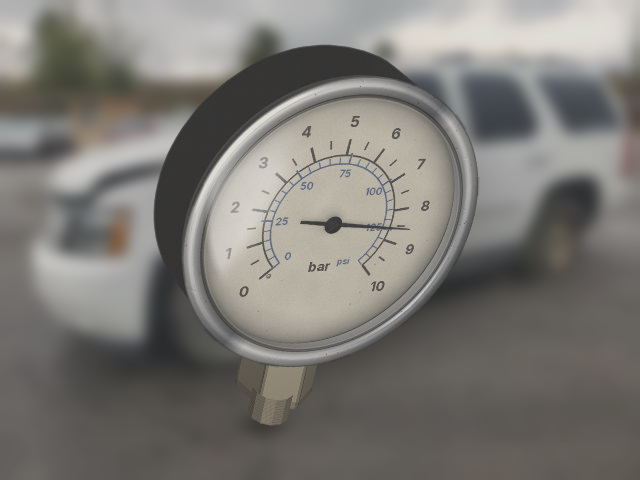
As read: value=8.5 unit=bar
